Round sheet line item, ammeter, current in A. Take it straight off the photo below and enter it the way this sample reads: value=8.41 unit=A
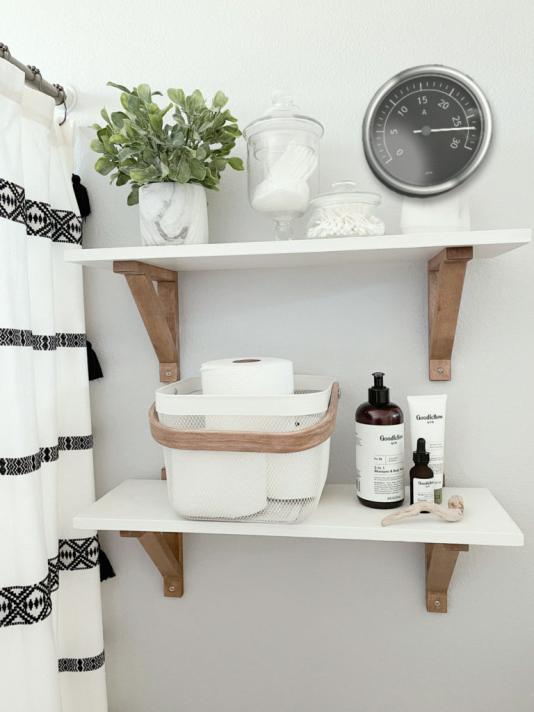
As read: value=27 unit=A
